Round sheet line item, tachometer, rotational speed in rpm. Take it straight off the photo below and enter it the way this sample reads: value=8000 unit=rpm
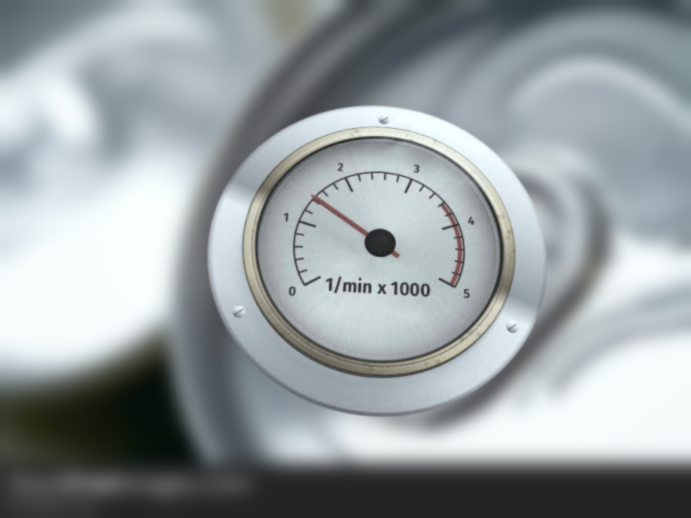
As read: value=1400 unit=rpm
